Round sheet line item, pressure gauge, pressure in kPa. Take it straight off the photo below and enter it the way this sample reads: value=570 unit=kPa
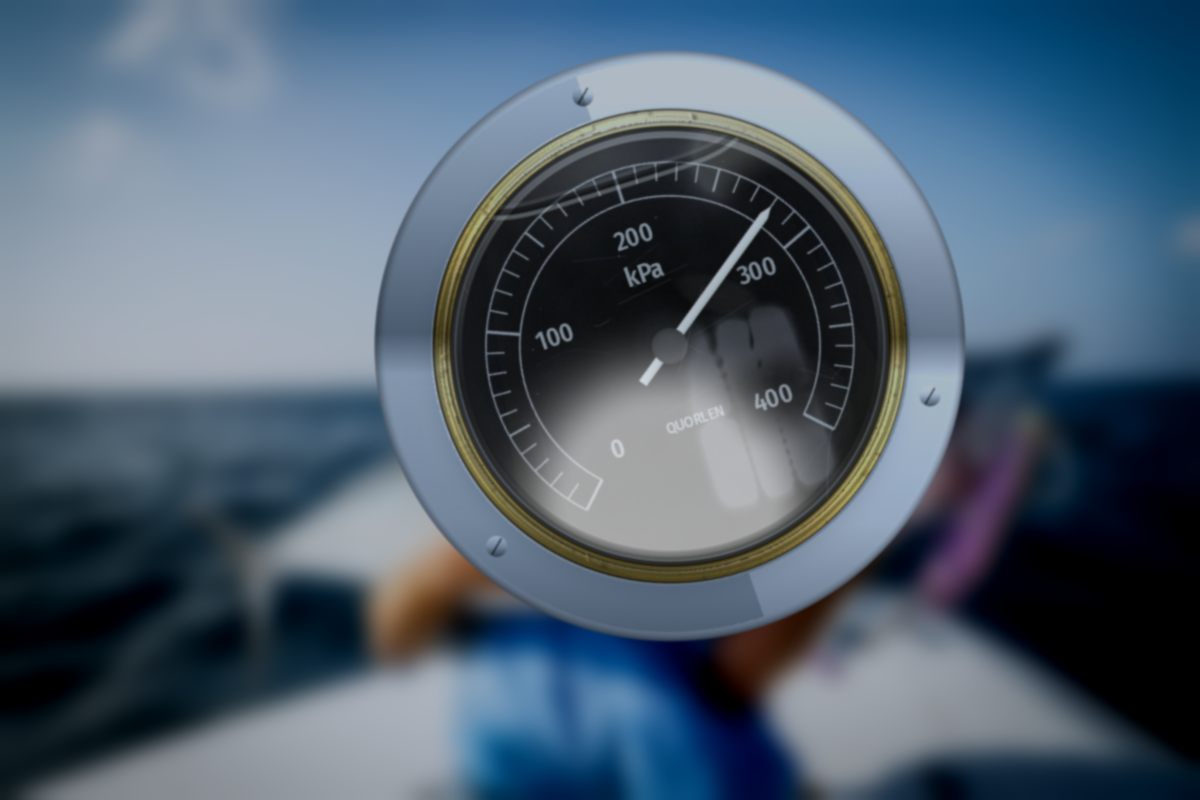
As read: value=280 unit=kPa
